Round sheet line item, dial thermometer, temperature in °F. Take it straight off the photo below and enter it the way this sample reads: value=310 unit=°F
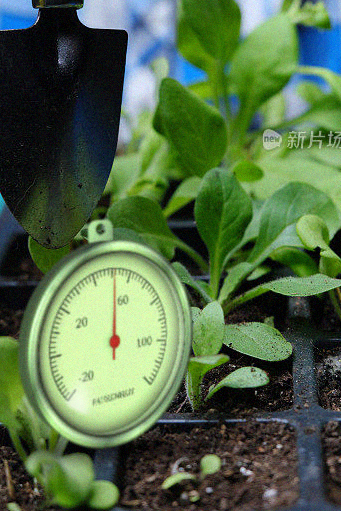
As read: value=50 unit=°F
